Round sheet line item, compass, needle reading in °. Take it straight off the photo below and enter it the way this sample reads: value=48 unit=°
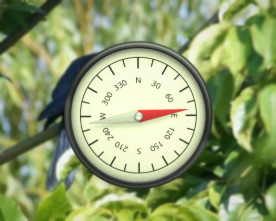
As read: value=82.5 unit=°
